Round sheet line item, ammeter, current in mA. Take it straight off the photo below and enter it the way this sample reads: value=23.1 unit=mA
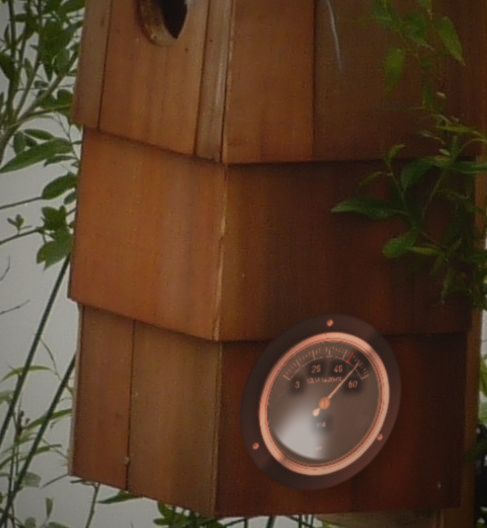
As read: value=50 unit=mA
